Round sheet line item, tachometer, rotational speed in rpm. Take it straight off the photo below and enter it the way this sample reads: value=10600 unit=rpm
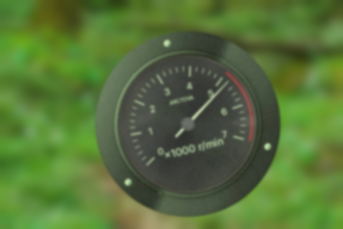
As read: value=5200 unit=rpm
